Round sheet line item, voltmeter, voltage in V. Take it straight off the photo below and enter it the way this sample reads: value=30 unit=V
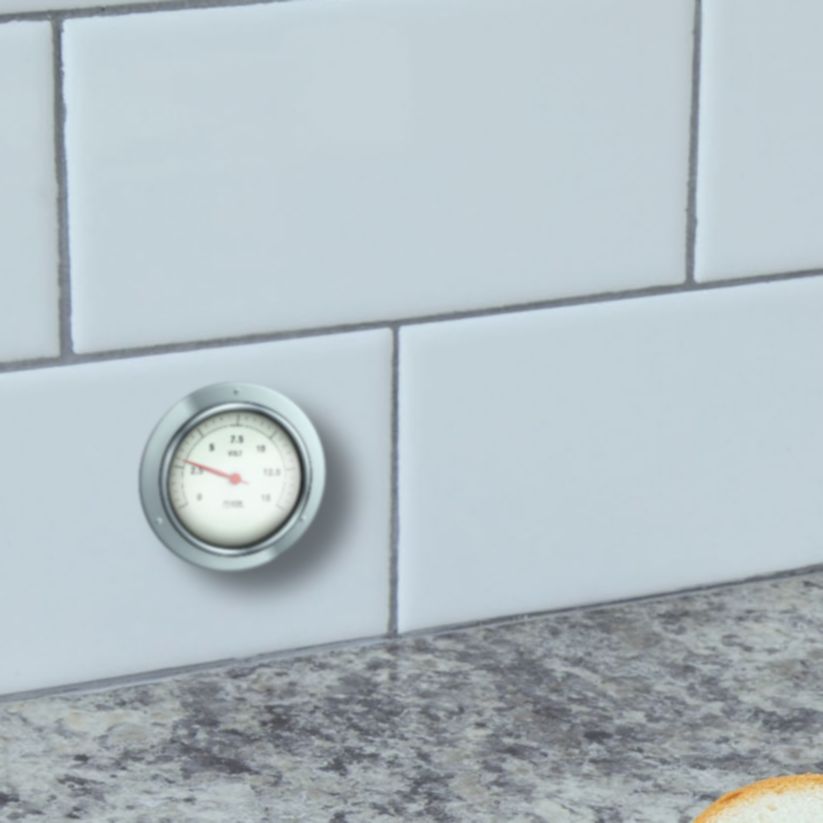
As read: value=3 unit=V
